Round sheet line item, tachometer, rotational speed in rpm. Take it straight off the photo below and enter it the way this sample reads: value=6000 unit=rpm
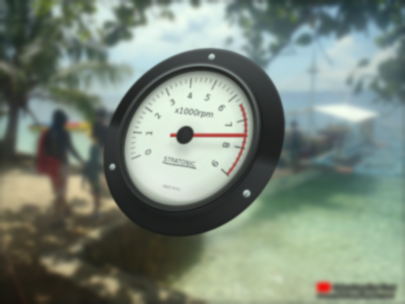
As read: value=7600 unit=rpm
